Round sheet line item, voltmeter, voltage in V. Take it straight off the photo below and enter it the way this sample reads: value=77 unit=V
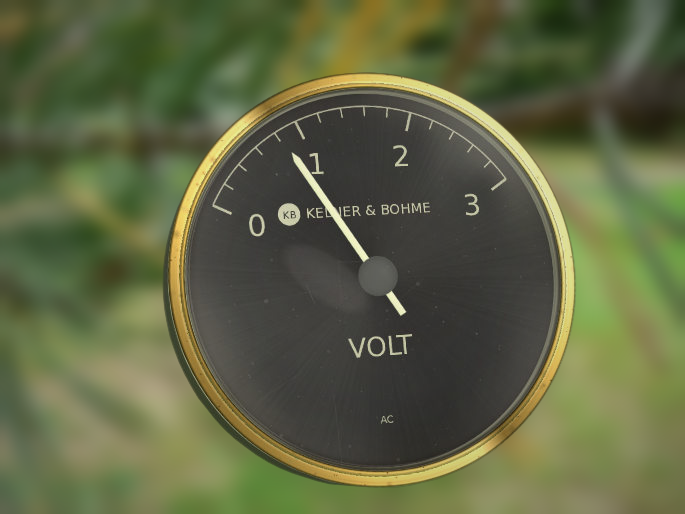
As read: value=0.8 unit=V
